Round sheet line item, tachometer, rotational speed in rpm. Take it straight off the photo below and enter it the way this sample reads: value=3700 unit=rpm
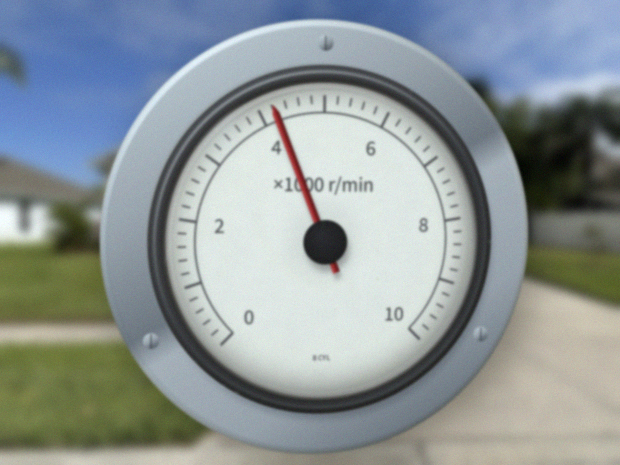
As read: value=4200 unit=rpm
